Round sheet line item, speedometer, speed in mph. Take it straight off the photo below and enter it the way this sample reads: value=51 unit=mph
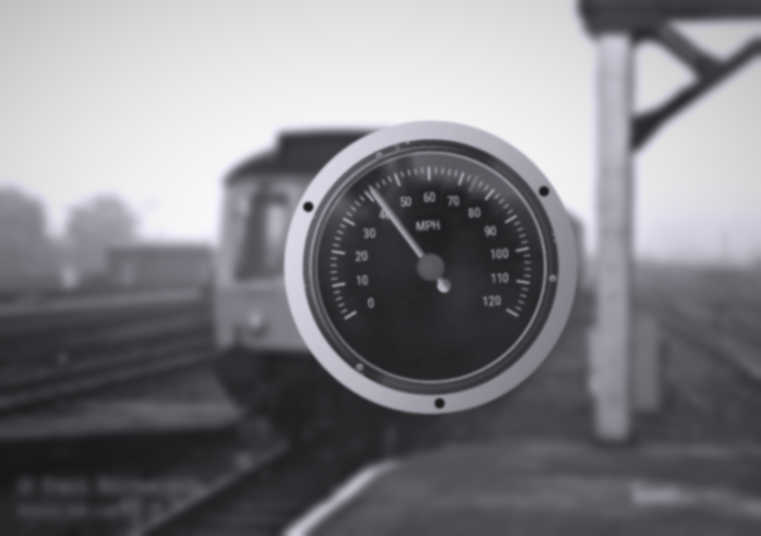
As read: value=42 unit=mph
